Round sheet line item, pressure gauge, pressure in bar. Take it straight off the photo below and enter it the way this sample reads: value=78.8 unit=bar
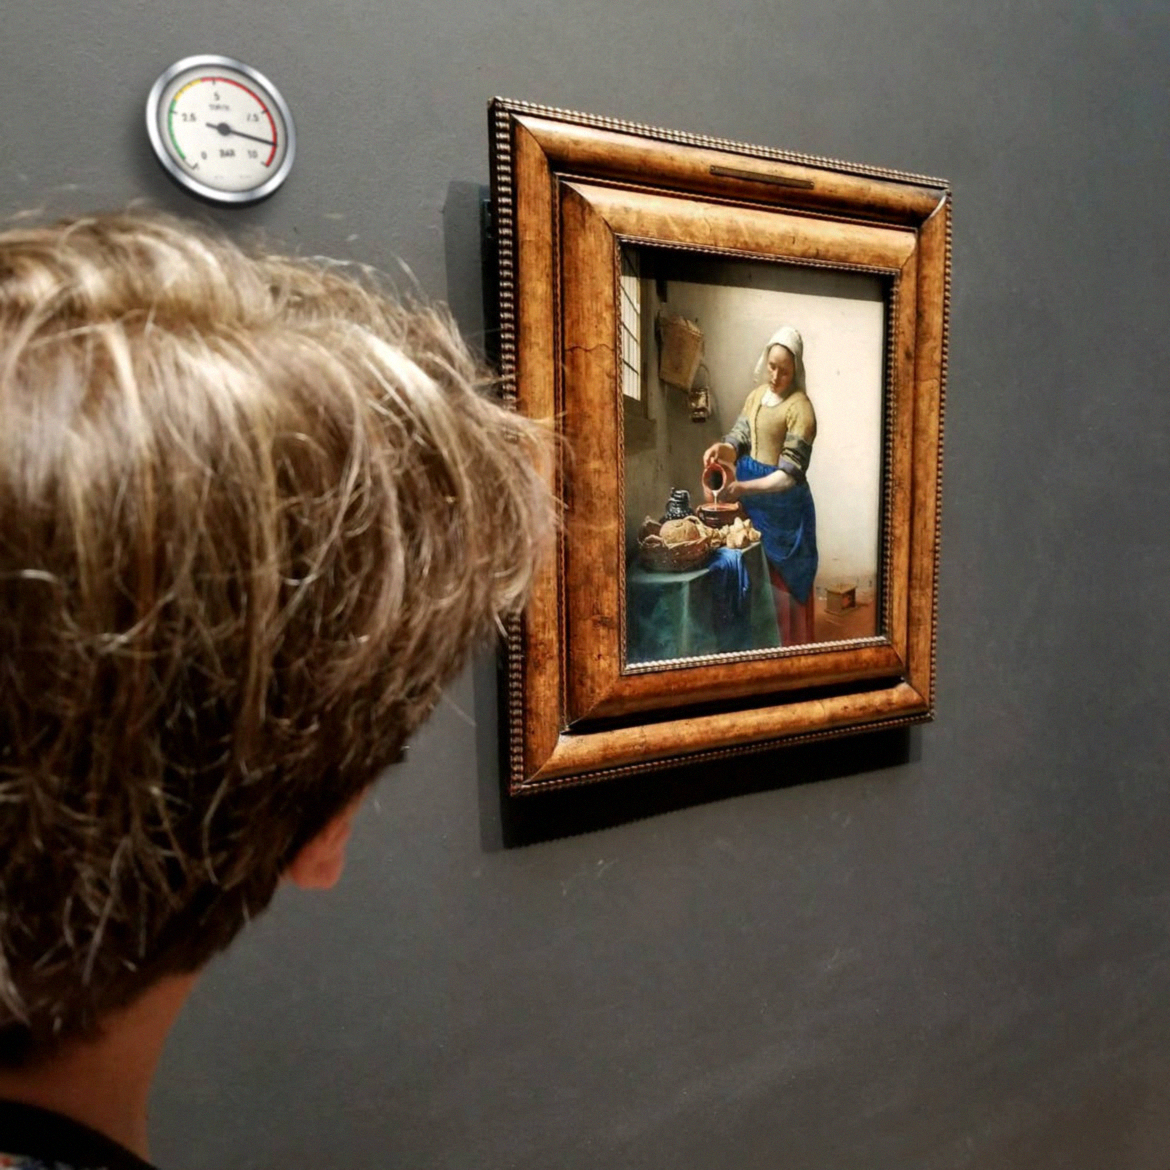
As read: value=9 unit=bar
